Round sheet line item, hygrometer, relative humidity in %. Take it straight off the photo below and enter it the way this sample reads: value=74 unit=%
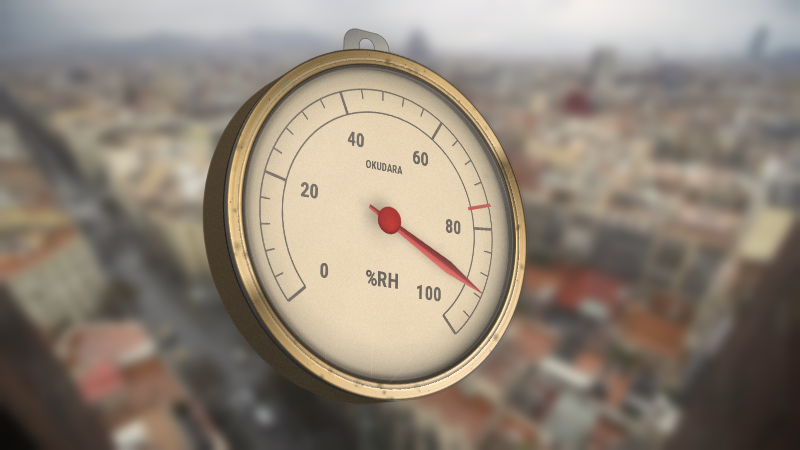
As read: value=92 unit=%
